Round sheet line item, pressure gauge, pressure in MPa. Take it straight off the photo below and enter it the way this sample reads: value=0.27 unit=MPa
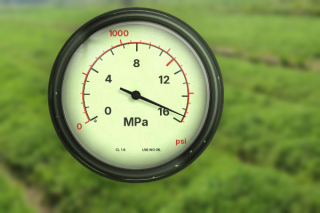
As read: value=15.5 unit=MPa
